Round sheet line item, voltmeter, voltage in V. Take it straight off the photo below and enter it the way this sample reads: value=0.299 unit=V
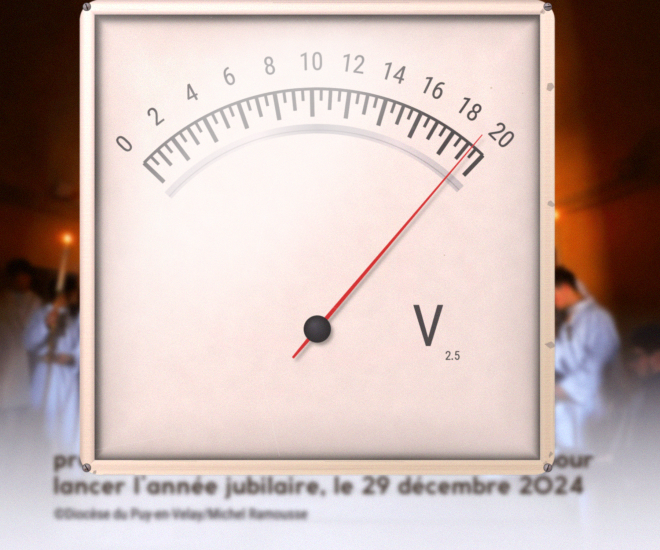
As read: value=19.25 unit=V
